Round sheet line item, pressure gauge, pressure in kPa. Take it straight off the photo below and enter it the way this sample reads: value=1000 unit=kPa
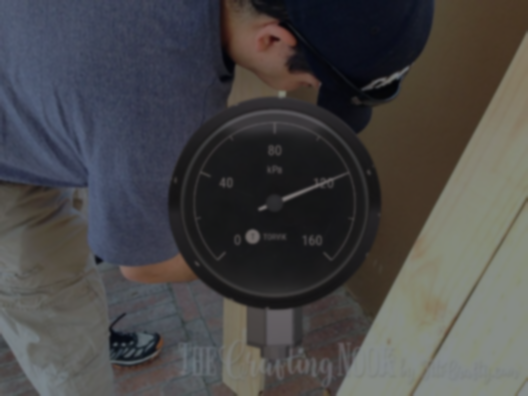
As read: value=120 unit=kPa
